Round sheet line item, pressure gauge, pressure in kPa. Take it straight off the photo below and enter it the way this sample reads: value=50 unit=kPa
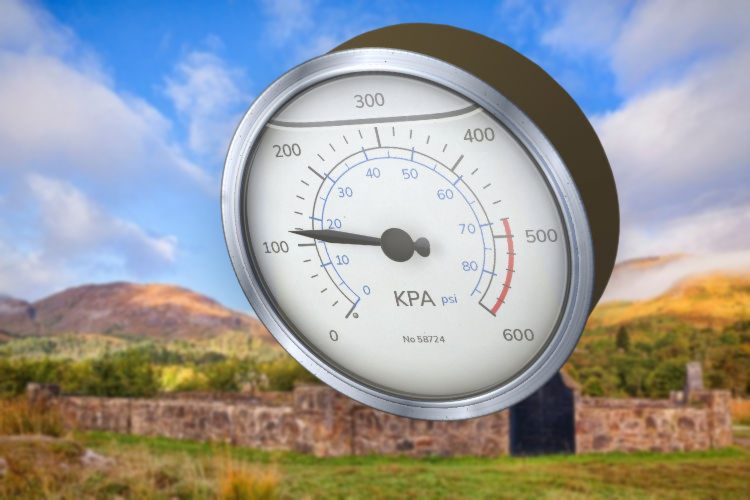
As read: value=120 unit=kPa
